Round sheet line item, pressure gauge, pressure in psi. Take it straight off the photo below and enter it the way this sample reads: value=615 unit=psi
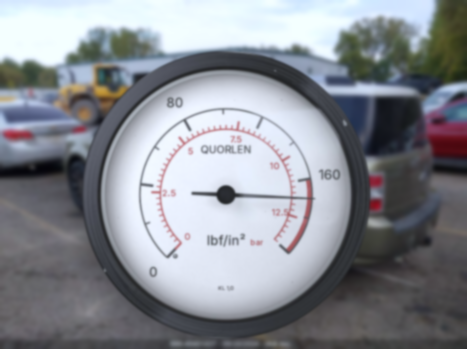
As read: value=170 unit=psi
